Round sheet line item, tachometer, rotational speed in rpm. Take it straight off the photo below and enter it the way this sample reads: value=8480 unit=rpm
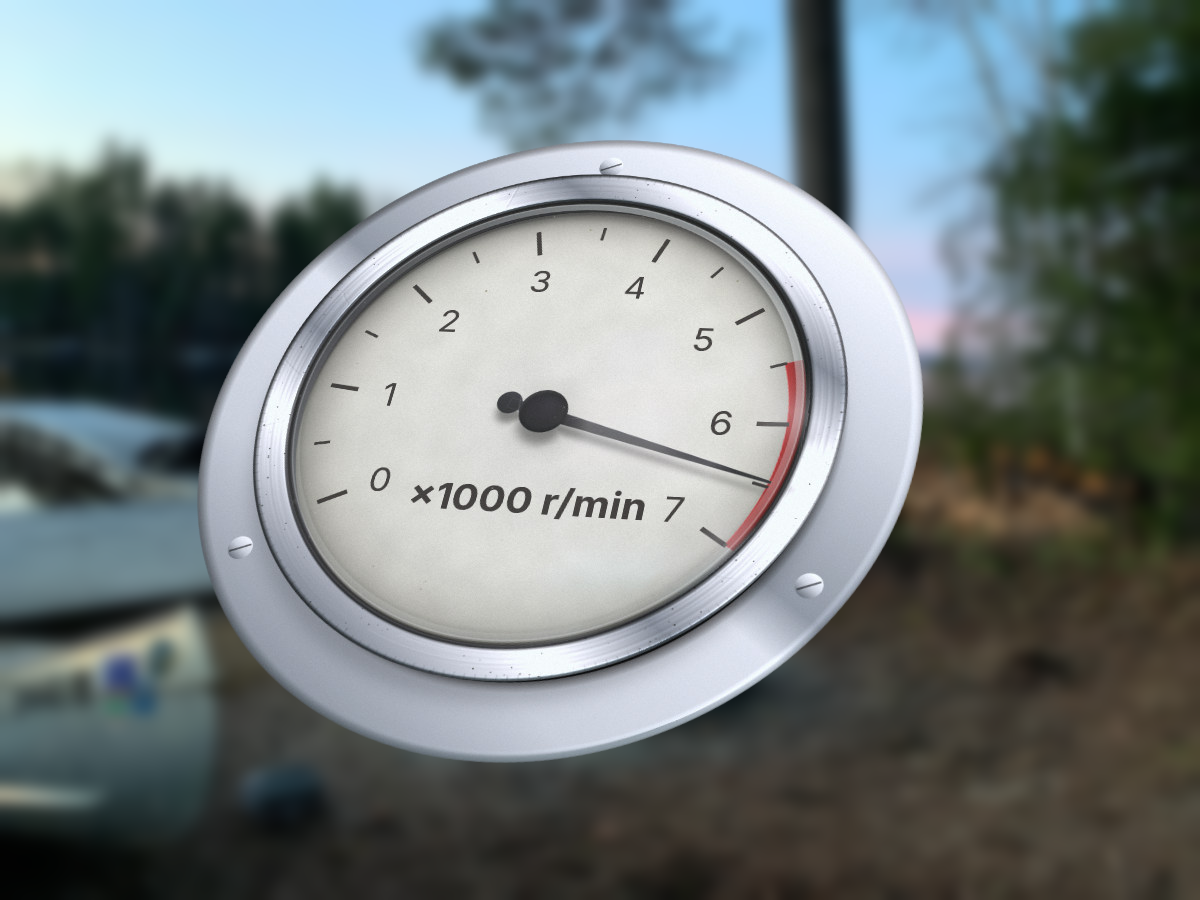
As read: value=6500 unit=rpm
